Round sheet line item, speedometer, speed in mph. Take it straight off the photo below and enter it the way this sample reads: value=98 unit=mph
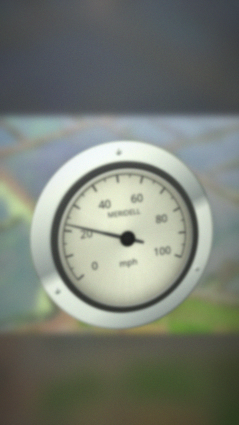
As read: value=22.5 unit=mph
